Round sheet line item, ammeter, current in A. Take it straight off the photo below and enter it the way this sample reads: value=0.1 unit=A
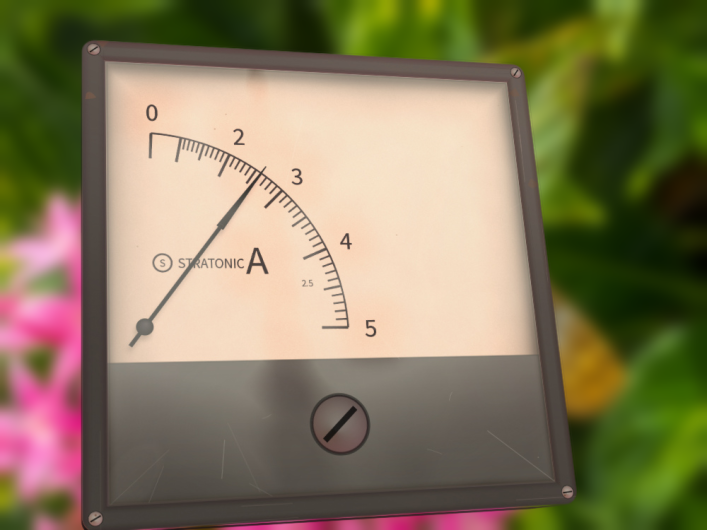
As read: value=2.6 unit=A
